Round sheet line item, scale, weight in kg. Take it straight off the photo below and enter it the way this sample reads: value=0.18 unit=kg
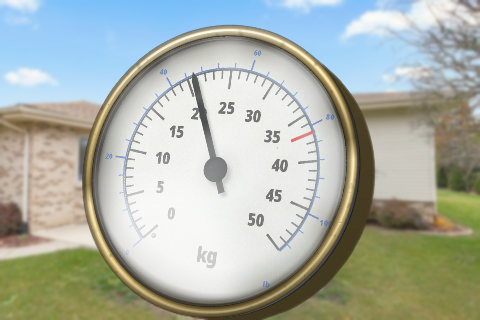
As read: value=21 unit=kg
